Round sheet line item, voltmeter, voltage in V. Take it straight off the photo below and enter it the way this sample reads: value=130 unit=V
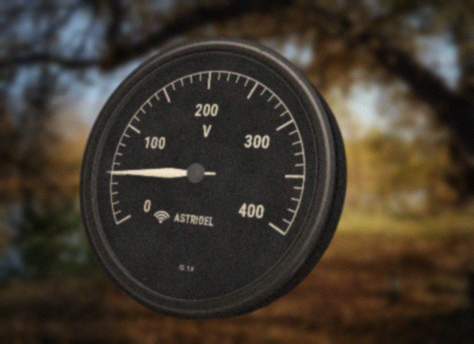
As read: value=50 unit=V
